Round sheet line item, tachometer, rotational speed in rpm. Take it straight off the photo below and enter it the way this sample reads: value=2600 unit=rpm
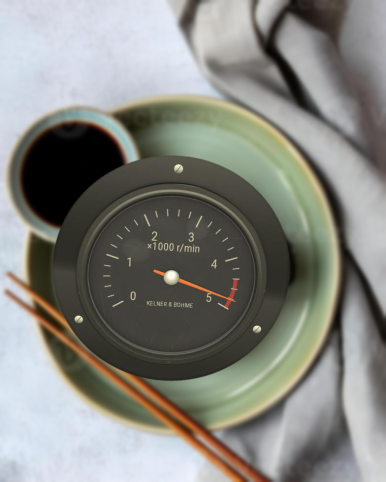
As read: value=4800 unit=rpm
